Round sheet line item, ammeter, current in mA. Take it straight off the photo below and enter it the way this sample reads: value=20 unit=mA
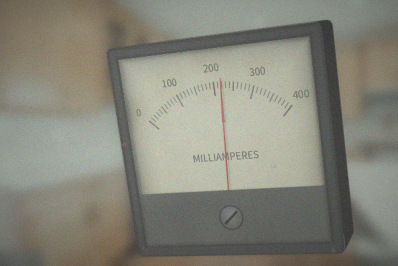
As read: value=220 unit=mA
